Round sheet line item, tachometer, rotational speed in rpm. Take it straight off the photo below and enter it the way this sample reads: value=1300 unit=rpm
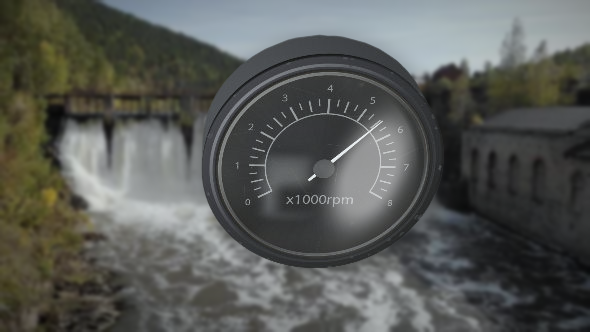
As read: value=5500 unit=rpm
